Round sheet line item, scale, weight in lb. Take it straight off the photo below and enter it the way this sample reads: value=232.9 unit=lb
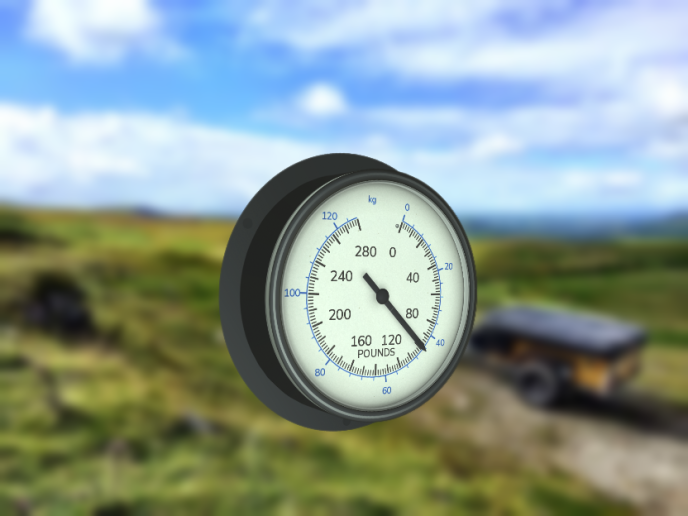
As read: value=100 unit=lb
